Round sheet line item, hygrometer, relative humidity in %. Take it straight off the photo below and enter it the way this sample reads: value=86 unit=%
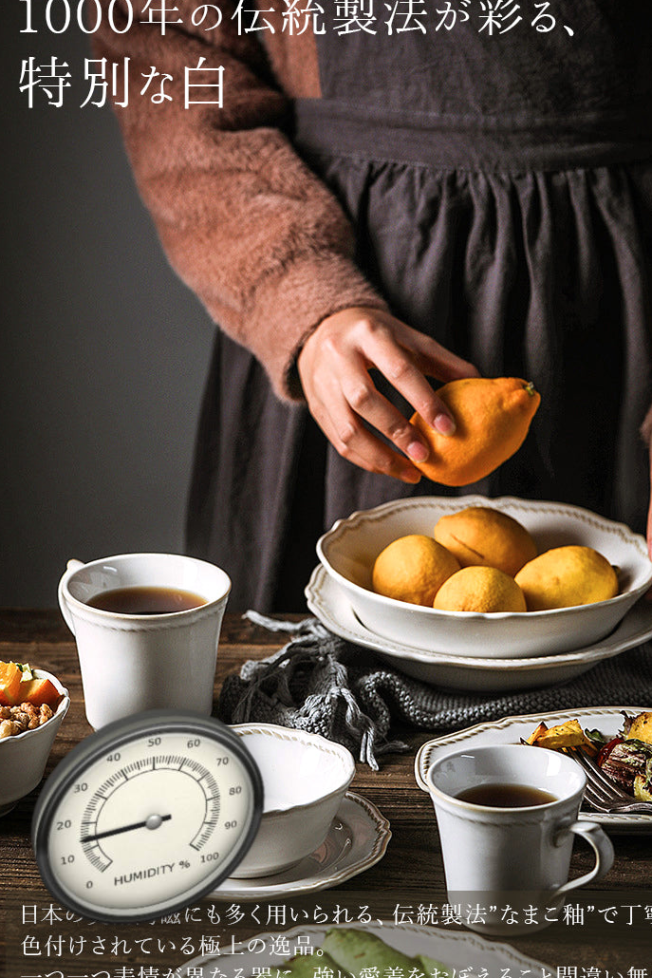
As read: value=15 unit=%
